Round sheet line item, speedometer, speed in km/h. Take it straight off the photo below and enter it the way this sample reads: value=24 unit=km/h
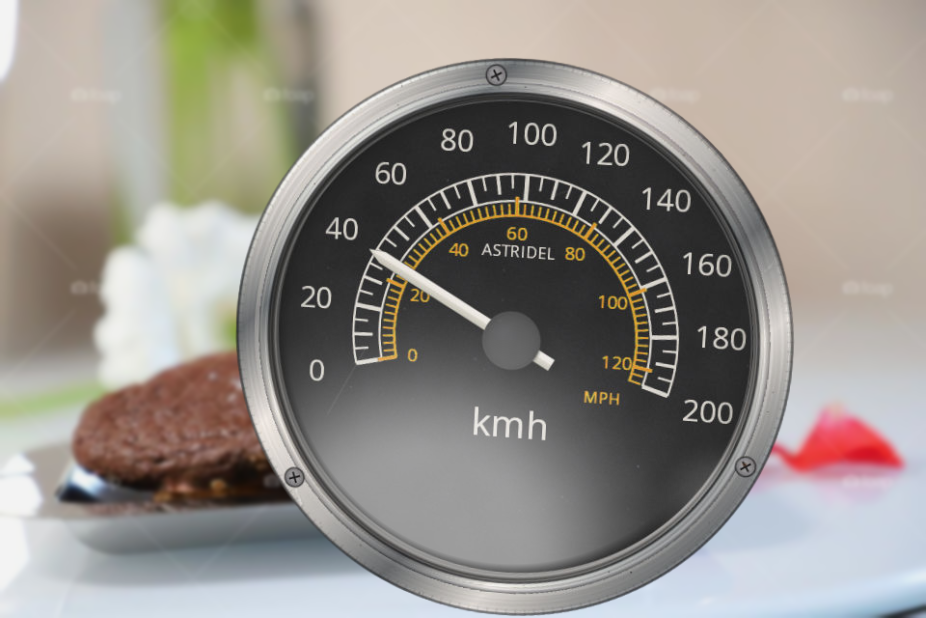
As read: value=40 unit=km/h
